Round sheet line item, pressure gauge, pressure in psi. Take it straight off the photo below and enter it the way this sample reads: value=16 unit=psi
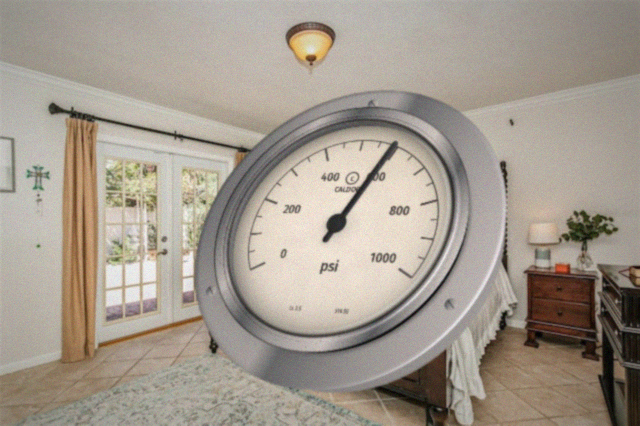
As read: value=600 unit=psi
